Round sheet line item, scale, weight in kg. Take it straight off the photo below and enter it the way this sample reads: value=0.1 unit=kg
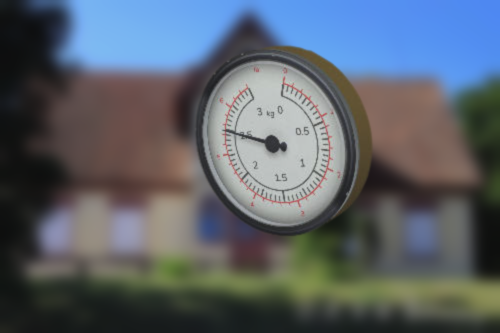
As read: value=2.5 unit=kg
